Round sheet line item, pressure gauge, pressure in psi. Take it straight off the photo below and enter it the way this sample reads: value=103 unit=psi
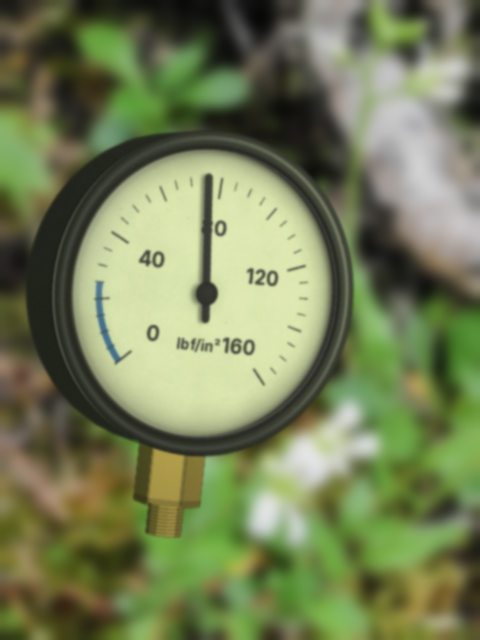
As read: value=75 unit=psi
